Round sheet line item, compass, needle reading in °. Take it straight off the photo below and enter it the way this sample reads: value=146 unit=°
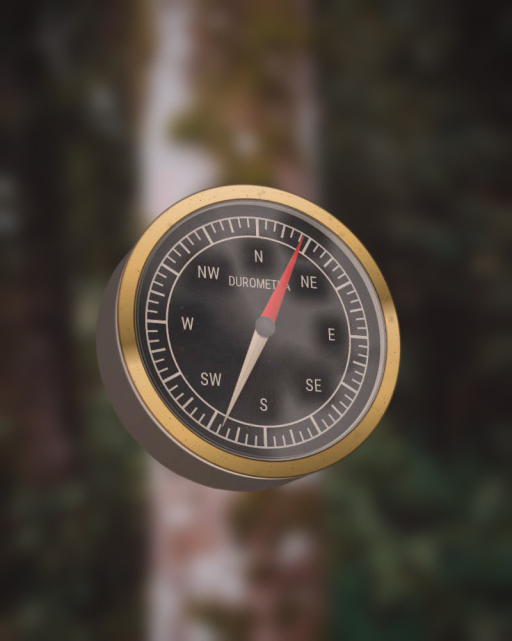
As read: value=25 unit=°
